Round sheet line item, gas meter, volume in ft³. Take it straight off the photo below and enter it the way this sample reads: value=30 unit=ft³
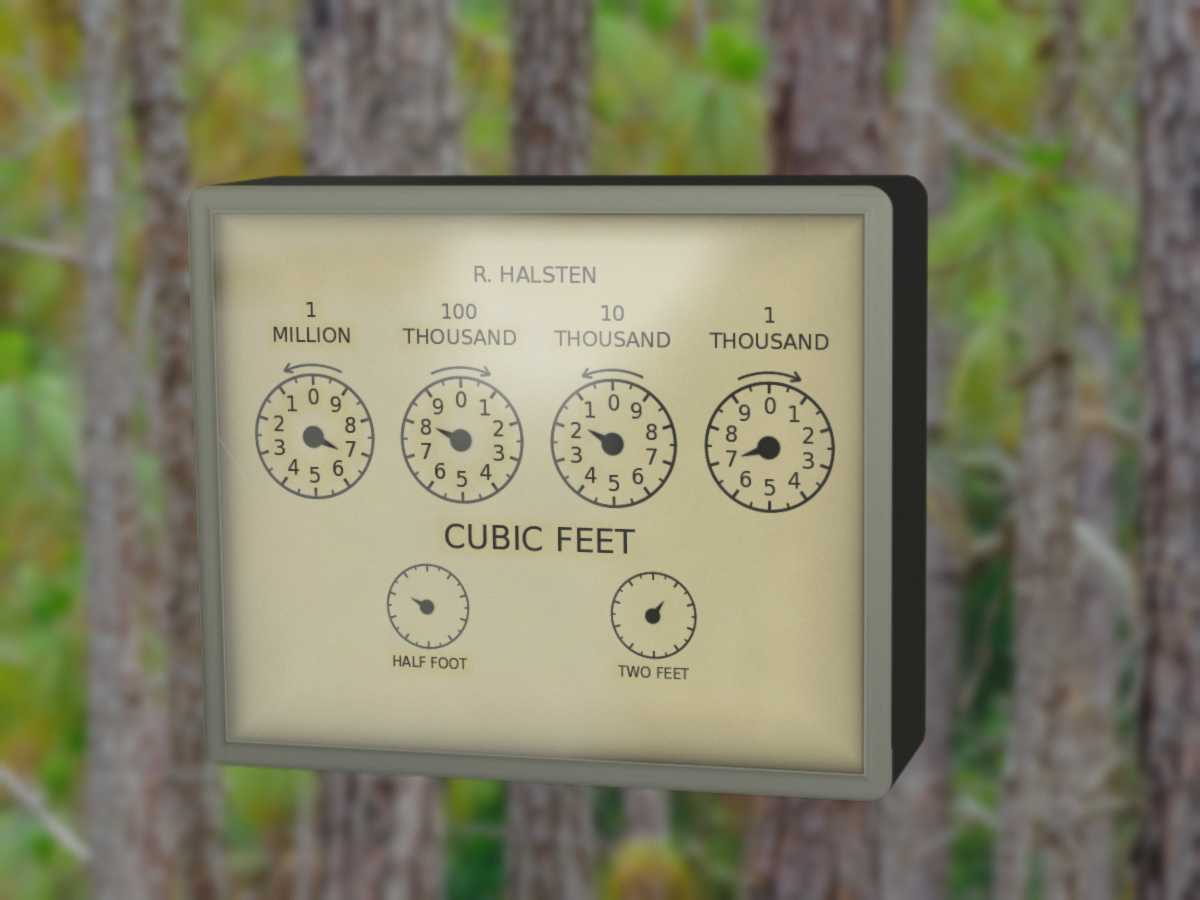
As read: value=681700 unit=ft³
